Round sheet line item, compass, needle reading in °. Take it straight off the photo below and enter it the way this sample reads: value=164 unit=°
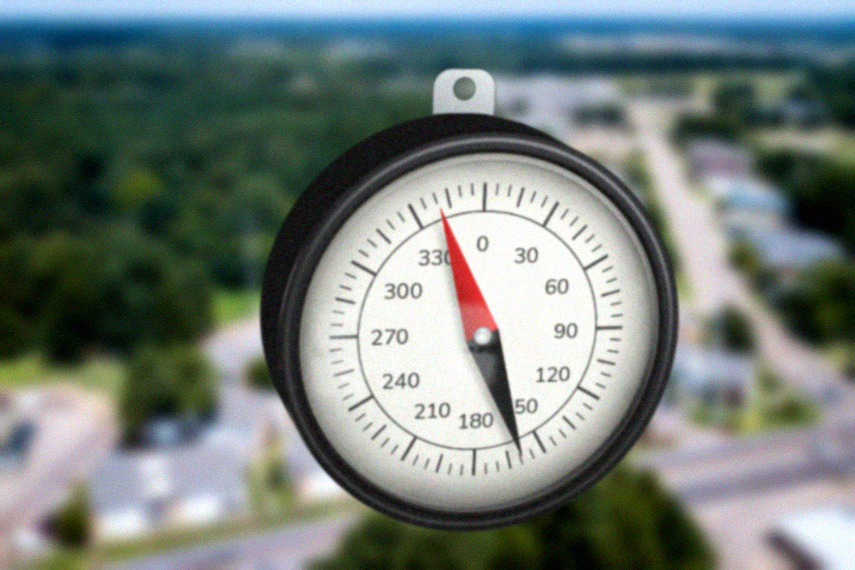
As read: value=340 unit=°
